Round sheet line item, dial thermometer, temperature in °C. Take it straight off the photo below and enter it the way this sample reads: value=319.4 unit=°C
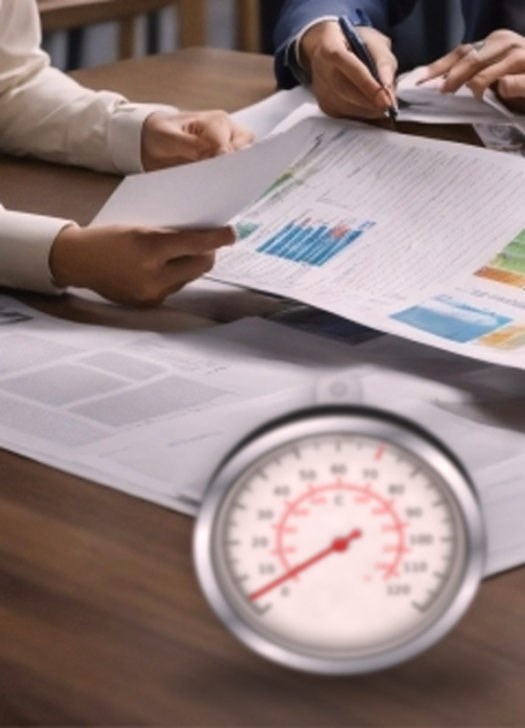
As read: value=5 unit=°C
